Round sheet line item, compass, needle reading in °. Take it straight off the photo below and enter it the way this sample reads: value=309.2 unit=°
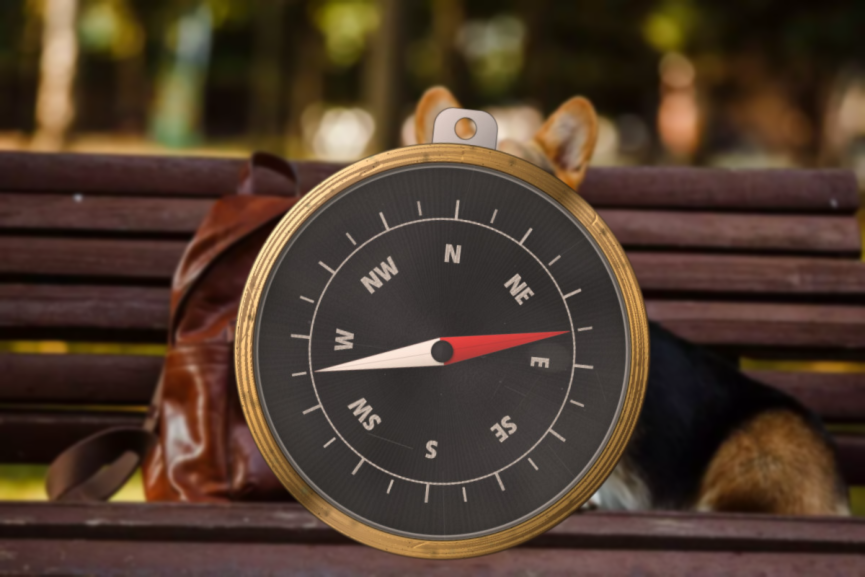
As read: value=75 unit=°
